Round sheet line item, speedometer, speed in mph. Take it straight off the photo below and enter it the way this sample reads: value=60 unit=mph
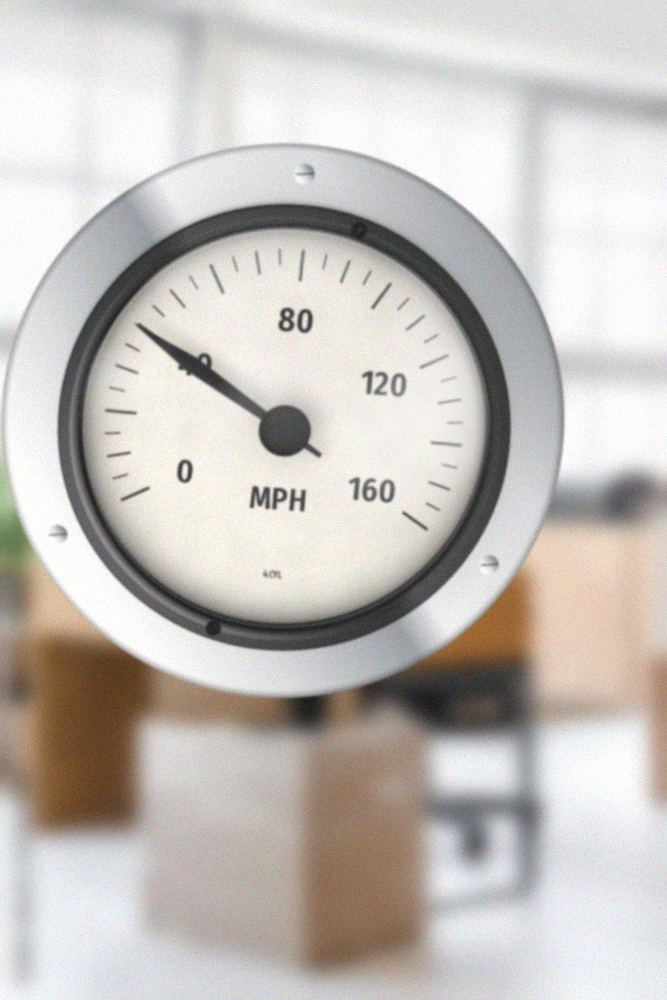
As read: value=40 unit=mph
